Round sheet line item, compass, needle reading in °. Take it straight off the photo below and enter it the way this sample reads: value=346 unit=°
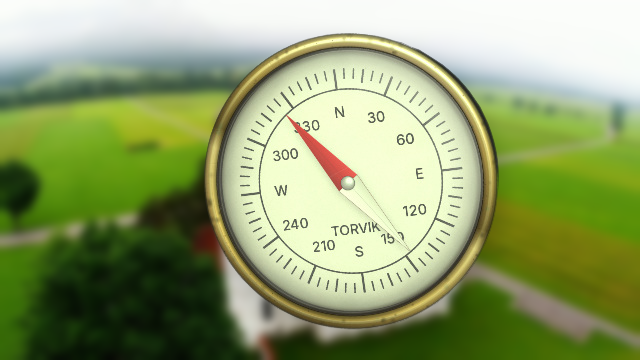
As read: value=325 unit=°
